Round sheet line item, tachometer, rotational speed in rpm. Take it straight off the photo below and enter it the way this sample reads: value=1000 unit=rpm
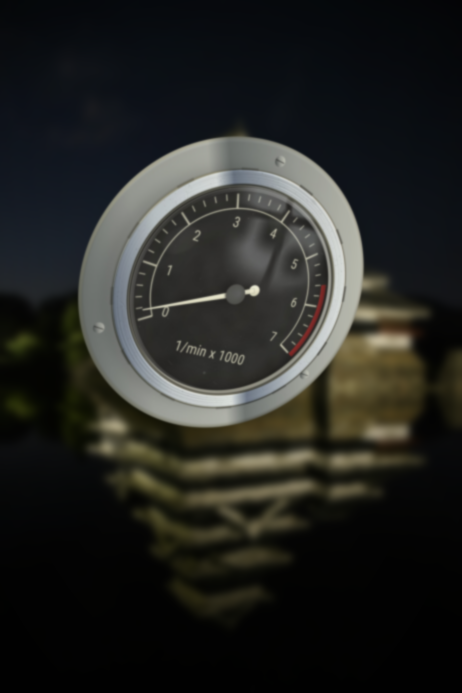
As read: value=200 unit=rpm
